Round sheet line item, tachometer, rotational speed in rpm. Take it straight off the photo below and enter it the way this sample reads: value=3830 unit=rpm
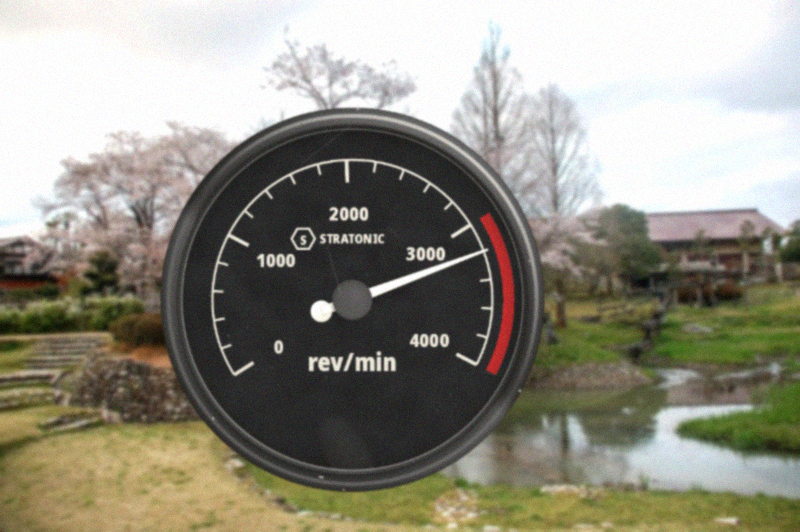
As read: value=3200 unit=rpm
